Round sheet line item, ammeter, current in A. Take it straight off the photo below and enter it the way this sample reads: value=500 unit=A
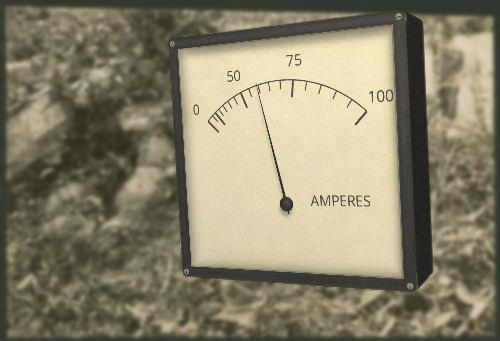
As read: value=60 unit=A
